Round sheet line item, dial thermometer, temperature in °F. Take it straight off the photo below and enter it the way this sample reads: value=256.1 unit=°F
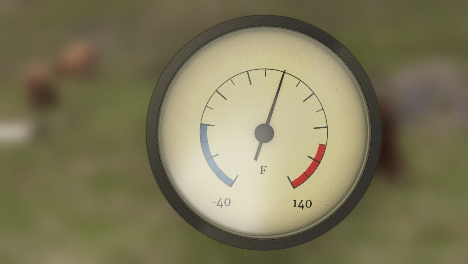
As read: value=60 unit=°F
